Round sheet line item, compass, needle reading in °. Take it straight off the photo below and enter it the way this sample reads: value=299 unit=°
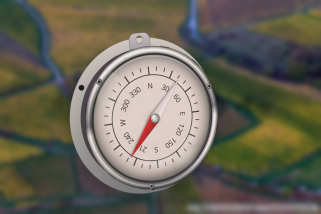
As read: value=220 unit=°
